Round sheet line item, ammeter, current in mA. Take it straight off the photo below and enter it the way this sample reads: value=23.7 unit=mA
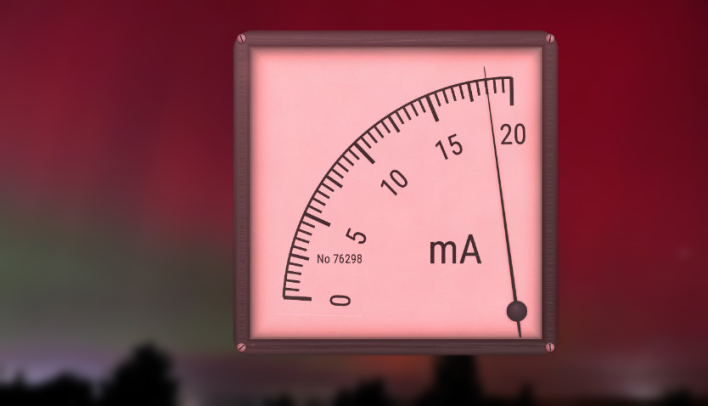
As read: value=18.5 unit=mA
